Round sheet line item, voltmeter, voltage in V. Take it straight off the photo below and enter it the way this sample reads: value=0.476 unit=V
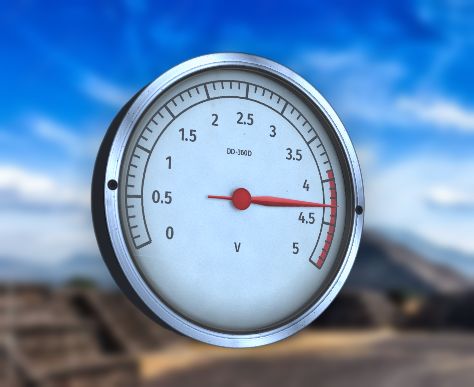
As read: value=4.3 unit=V
